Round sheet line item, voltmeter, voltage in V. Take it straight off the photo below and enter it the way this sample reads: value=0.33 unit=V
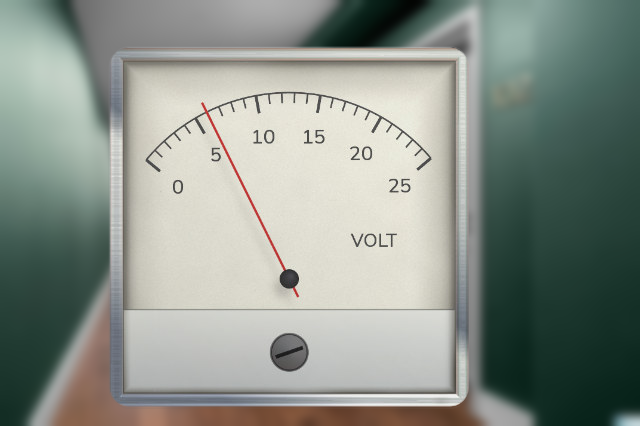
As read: value=6 unit=V
